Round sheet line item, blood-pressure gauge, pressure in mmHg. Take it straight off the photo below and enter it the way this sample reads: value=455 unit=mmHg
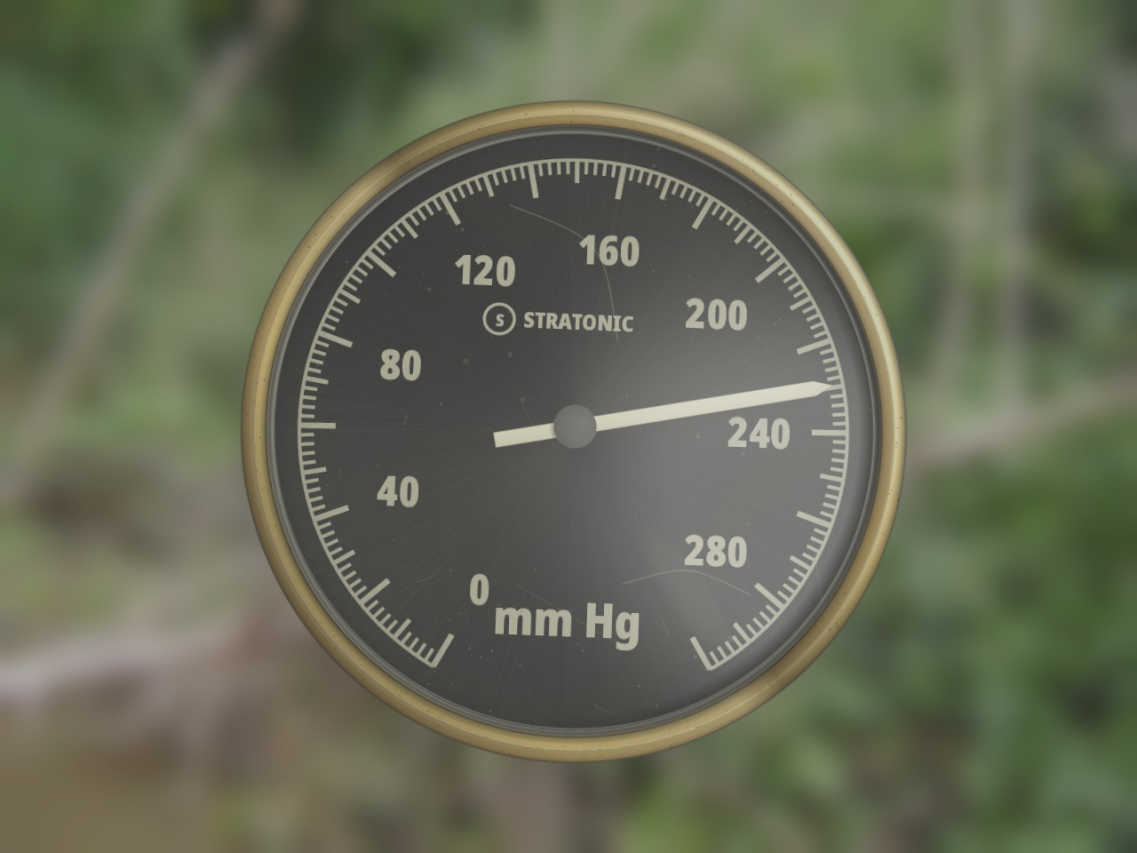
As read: value=230 unit=mmHg
